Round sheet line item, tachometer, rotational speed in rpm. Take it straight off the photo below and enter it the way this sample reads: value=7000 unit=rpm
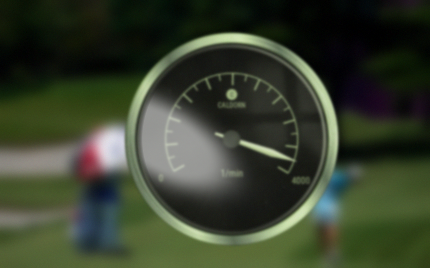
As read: value=3800 unit=rpm
